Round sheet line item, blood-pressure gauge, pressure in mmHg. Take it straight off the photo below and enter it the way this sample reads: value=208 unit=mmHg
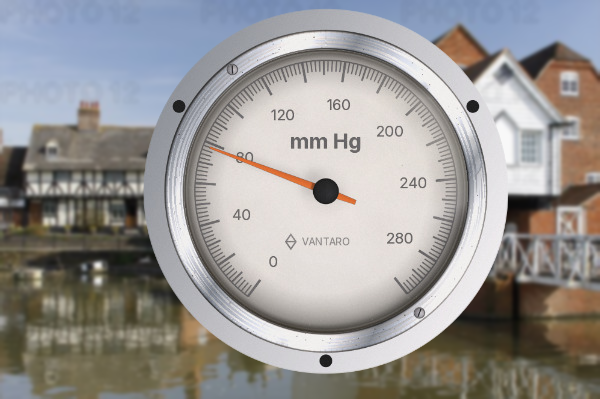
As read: value=78 unit=mmHg
